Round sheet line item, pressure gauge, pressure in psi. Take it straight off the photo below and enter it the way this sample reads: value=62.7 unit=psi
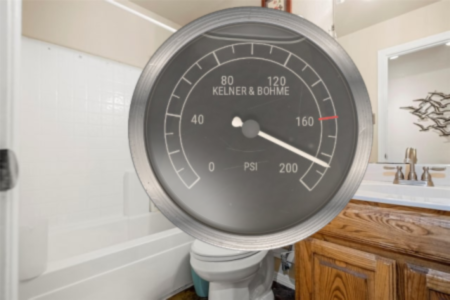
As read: value=185 unit=psi
